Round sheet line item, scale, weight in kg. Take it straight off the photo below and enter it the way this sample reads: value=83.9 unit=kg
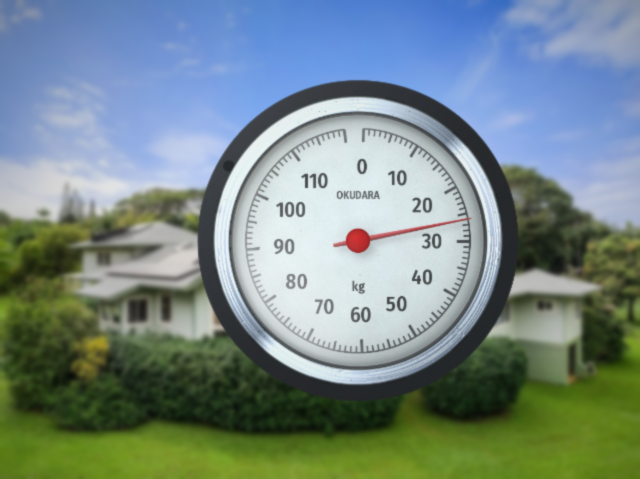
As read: value=26 unit=kg
